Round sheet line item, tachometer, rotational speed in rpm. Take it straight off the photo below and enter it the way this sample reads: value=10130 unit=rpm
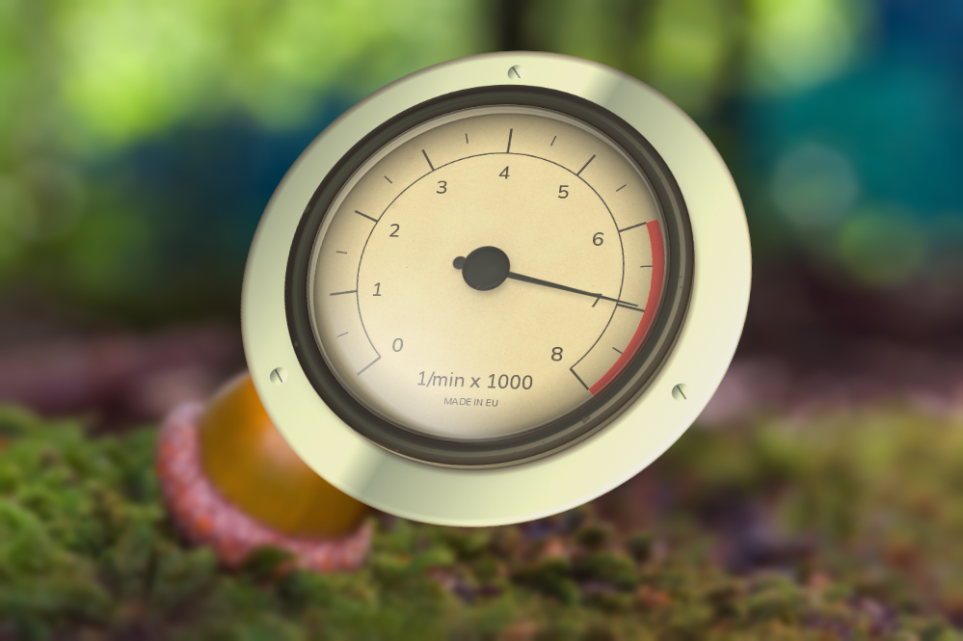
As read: value=7000 unit=rpm
